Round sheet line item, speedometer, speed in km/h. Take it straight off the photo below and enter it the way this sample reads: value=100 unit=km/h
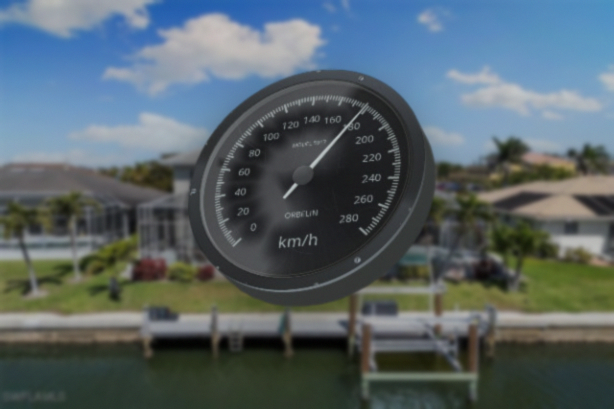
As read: value=180 unit=km/h
